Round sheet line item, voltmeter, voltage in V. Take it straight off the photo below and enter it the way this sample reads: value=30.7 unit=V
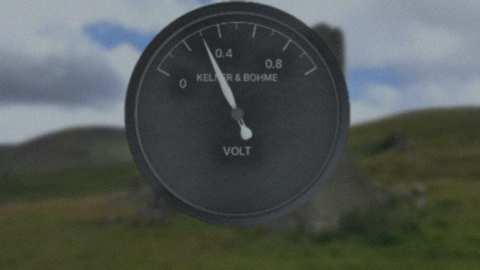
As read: value=0.3 unit=V
